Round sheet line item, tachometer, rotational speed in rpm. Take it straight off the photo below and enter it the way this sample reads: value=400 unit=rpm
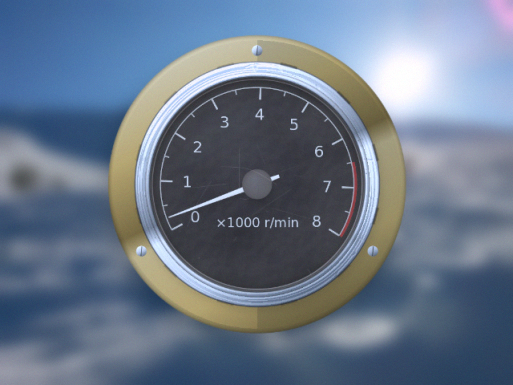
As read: value=250 unit=rpm
